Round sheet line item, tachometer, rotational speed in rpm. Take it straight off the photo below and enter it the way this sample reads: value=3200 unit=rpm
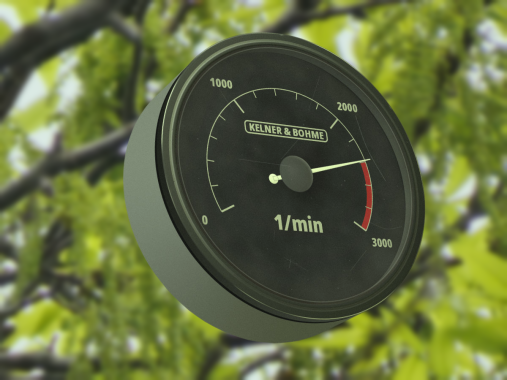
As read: value=2400 unit=rpm
